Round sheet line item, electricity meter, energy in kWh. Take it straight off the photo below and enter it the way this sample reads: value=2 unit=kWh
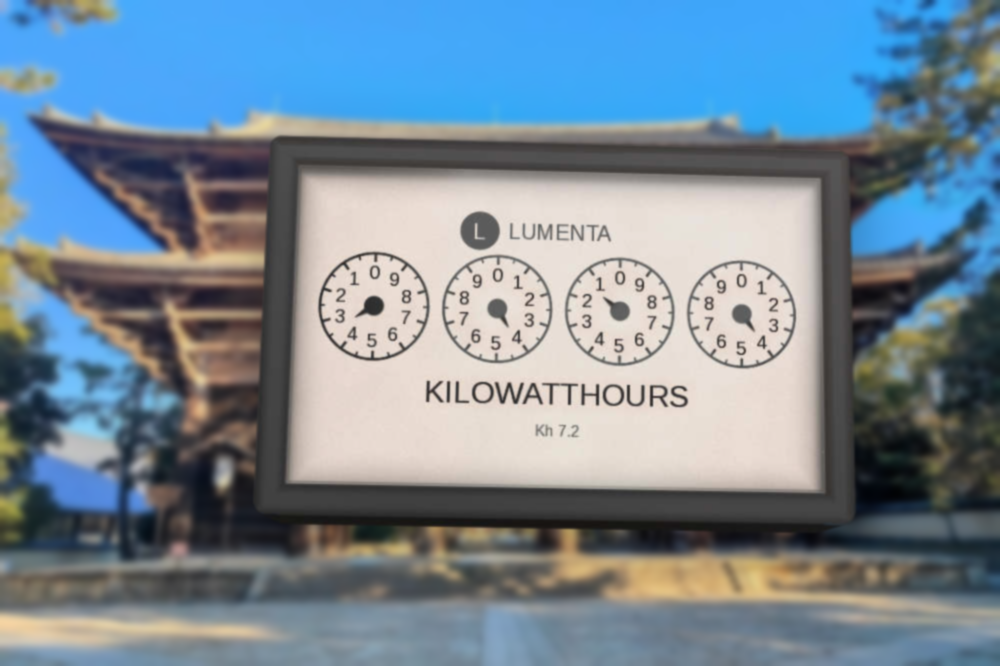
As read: value=3414 unit=kWh
